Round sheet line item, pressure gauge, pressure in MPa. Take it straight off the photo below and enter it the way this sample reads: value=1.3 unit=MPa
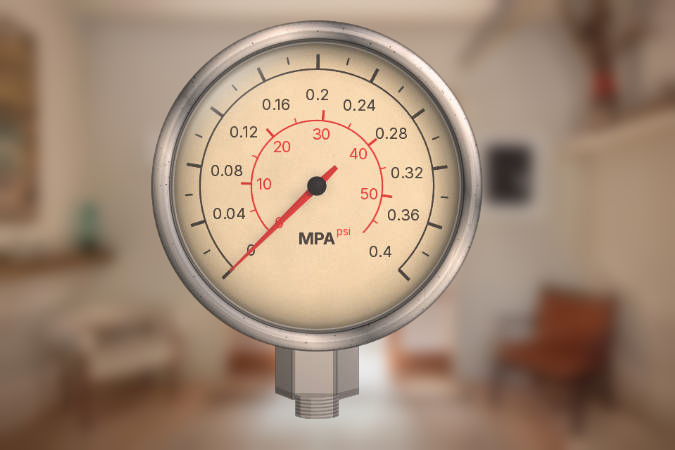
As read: value=0 unit=MPa
